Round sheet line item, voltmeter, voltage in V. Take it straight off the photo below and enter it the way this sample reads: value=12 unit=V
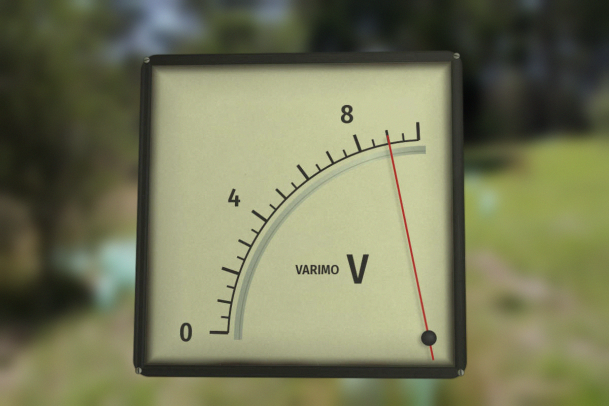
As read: value=9 unit=V
